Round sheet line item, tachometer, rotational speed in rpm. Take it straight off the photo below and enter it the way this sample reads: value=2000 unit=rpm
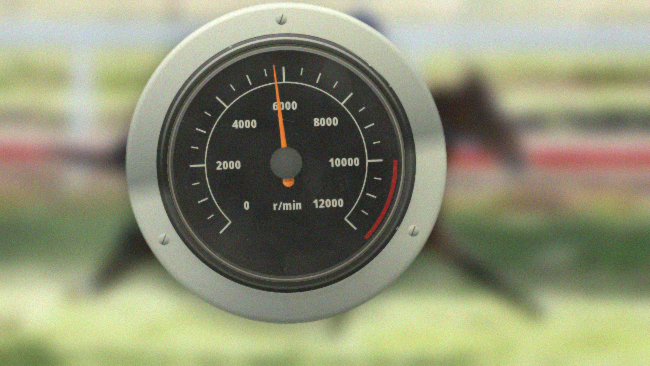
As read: value=5750 unit=rpm
